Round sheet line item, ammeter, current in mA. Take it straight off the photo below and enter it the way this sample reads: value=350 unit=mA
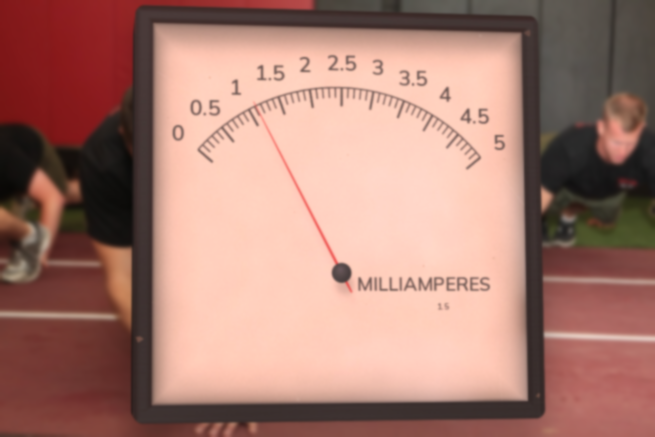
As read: value=1.1 unit=mA
